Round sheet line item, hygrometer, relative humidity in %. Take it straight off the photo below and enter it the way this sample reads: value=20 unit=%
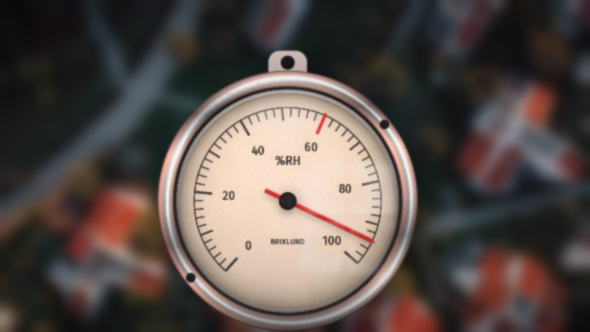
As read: value=94 unit=%
